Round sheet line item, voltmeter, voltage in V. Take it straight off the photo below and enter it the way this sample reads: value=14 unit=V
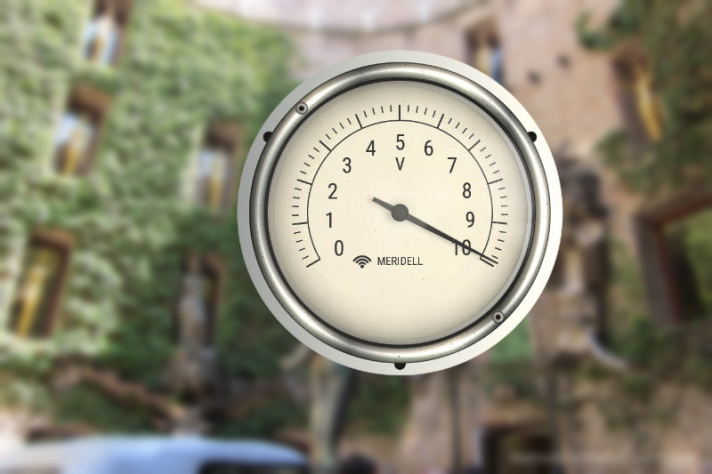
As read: value=9.9 unit=V
